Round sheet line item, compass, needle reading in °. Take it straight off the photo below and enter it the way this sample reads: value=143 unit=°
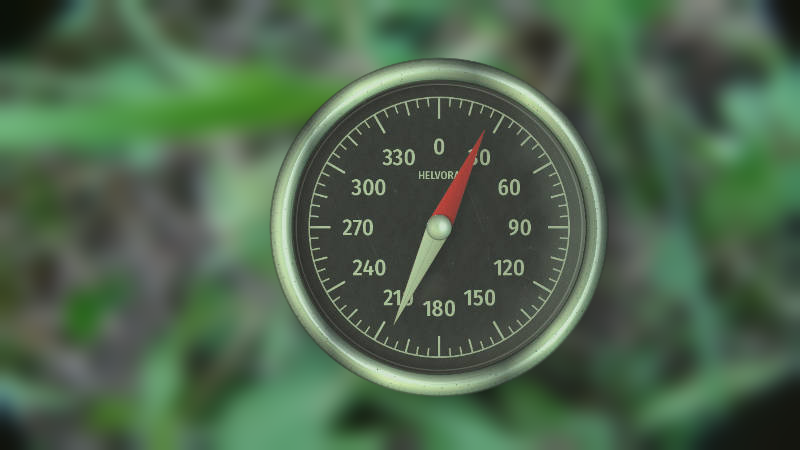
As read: value=25 unit=°
